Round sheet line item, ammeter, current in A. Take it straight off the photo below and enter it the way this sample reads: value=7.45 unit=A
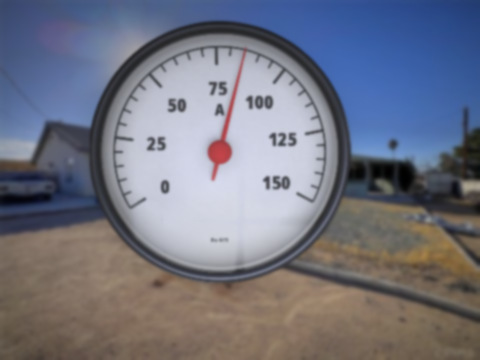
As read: value=85 unit=A
